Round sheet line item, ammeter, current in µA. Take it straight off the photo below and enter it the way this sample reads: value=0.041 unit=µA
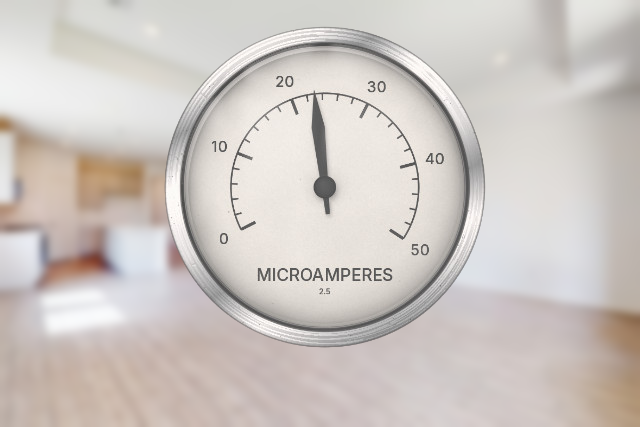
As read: value=23 unit=µA
